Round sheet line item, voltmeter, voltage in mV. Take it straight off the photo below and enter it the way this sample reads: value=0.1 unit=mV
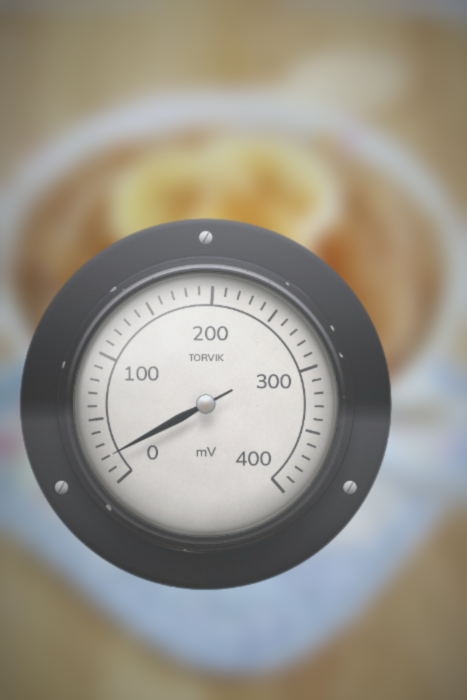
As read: value=20 unit=mV
